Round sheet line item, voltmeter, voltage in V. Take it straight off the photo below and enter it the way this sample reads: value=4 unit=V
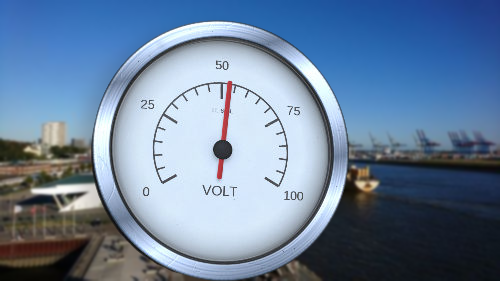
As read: value=52.5 unit=V
